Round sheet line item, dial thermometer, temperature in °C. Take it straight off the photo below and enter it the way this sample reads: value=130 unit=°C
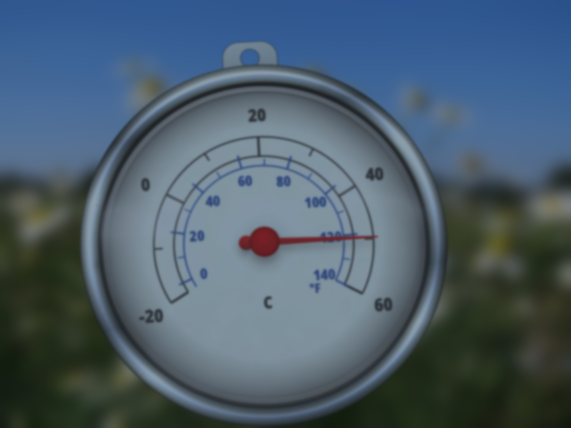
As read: value=50 unit=°C
